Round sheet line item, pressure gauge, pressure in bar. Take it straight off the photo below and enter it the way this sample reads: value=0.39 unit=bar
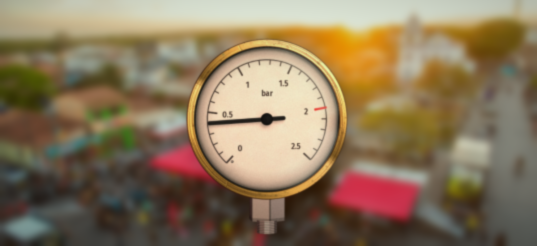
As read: value=0.4 unit=bar
